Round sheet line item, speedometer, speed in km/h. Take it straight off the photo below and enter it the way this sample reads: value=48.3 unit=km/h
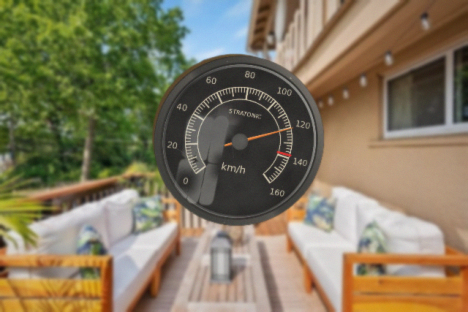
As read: value=120 unit=km/h
